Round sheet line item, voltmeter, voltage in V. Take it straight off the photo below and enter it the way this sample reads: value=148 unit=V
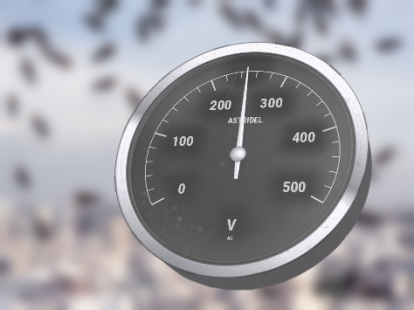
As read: value=250 unit=V
